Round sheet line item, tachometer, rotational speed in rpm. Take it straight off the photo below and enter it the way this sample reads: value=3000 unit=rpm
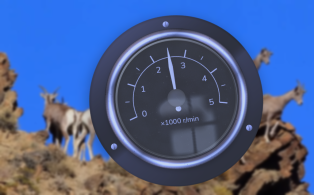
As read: value=2500 unit=rpm
